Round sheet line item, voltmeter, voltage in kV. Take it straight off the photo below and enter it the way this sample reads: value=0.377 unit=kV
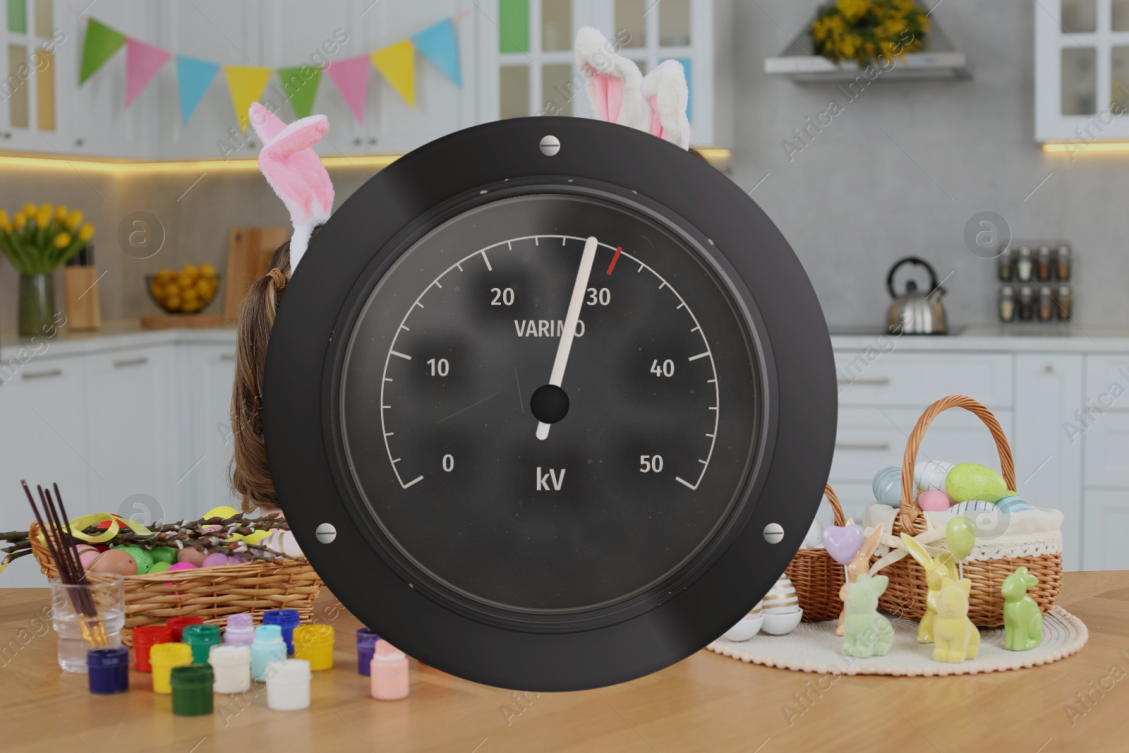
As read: value=28 unit=kV
